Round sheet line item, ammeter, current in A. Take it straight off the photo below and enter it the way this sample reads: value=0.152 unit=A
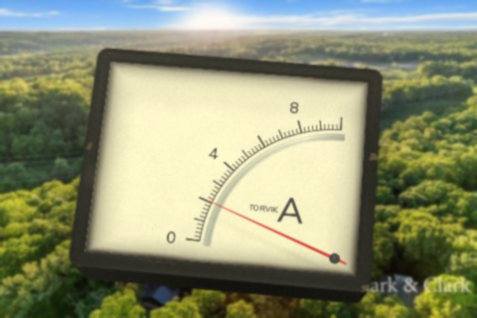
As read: value=2 unit=A
